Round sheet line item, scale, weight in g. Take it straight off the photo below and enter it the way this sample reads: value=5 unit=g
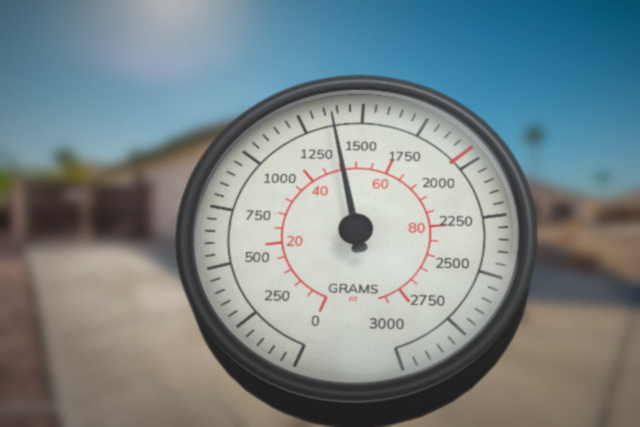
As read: value=1375 unit=g
